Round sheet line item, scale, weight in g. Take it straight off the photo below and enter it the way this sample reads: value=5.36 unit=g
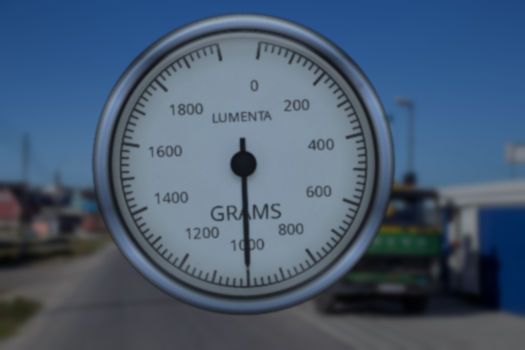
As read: value=1000 unit=g
